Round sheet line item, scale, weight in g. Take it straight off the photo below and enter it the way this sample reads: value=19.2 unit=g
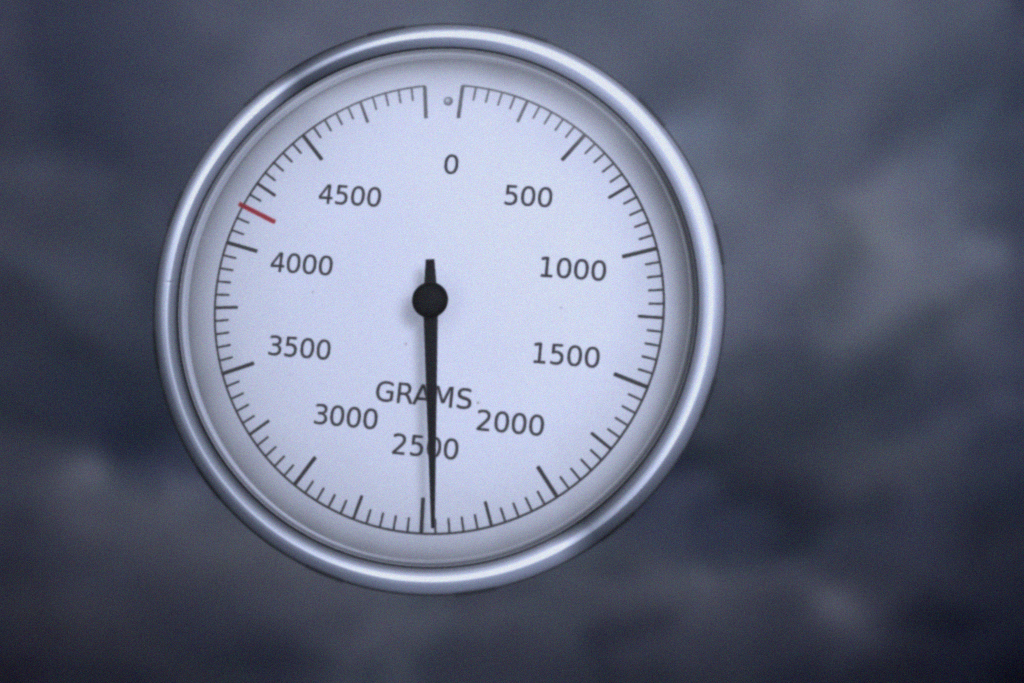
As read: value=2450 unit=g
